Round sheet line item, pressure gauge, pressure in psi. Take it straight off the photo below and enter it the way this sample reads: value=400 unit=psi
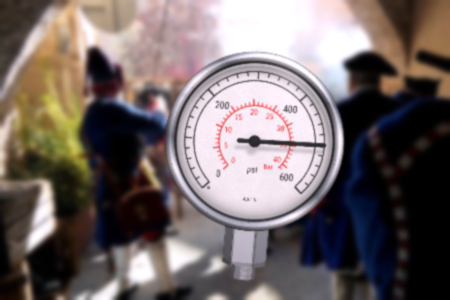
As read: value=500 unit=psi
